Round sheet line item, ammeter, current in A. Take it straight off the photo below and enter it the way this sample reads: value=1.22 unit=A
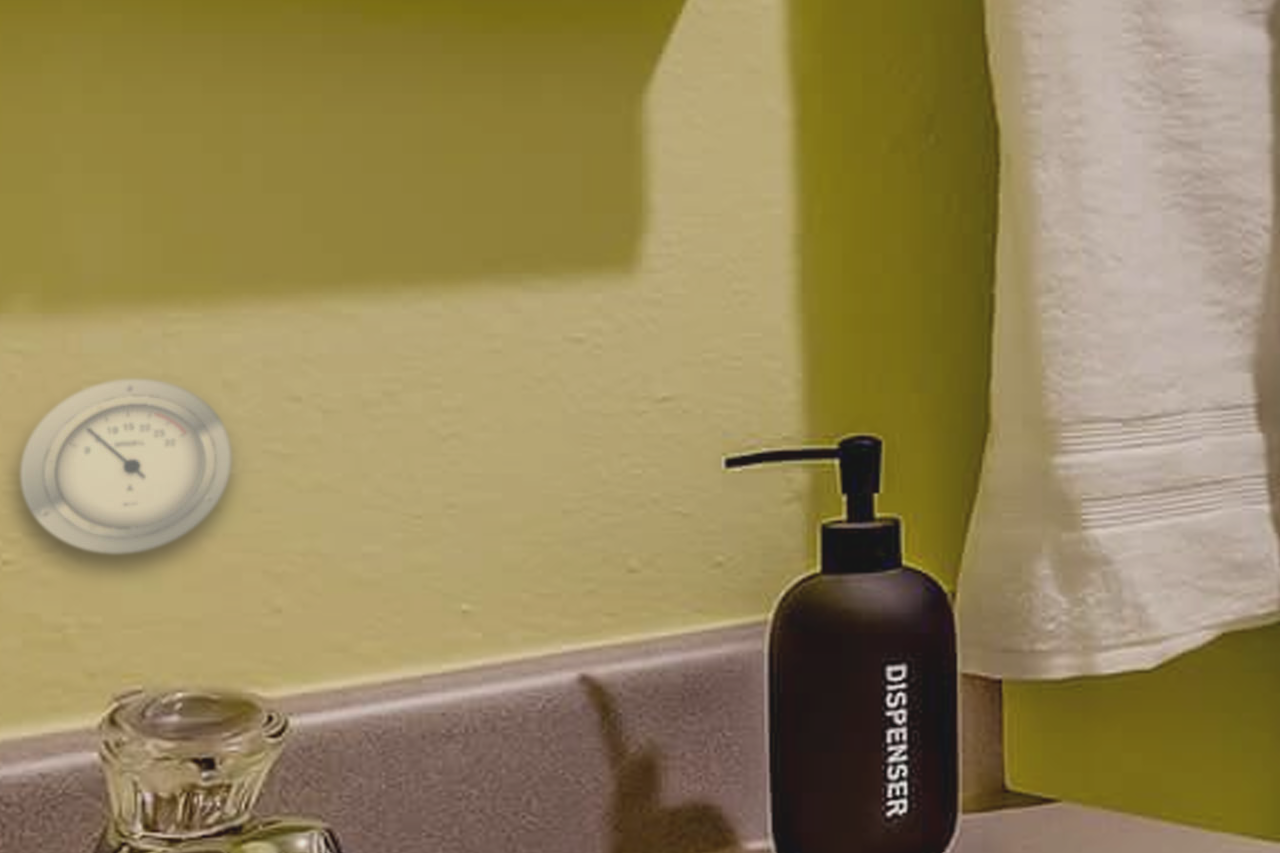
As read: value=5 unit=A
